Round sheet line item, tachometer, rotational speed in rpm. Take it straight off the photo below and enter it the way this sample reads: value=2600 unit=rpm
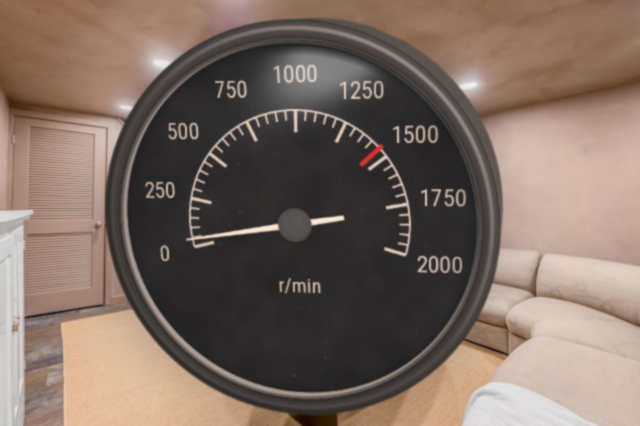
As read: value=50 unit=rpm
